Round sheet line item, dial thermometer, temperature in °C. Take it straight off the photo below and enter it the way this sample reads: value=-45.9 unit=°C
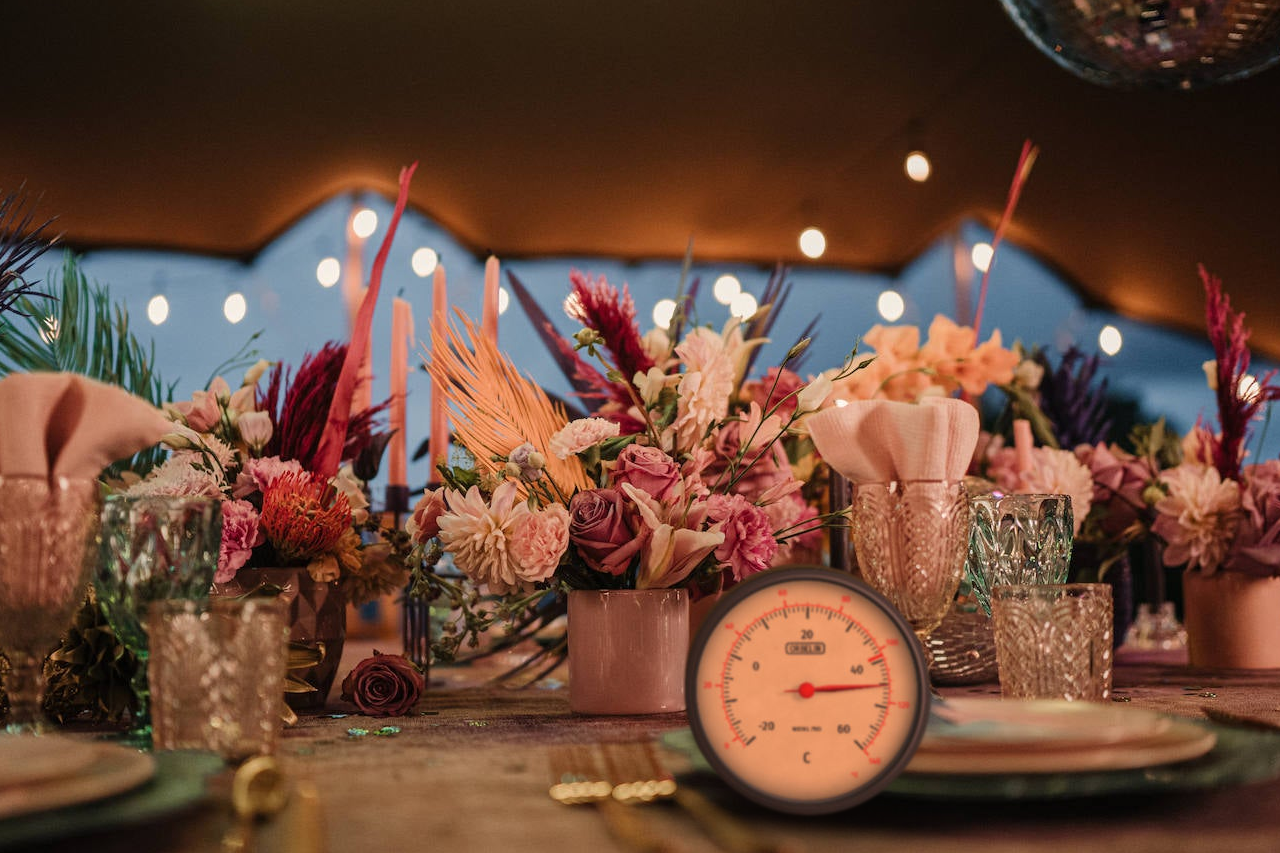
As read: value=45 unit=°C
